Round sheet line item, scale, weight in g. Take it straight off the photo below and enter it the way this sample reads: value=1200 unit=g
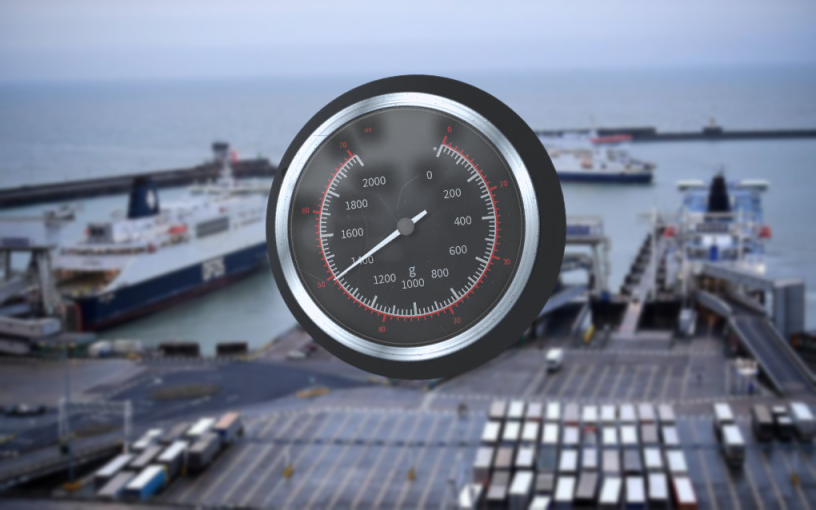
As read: value=1400 unit=g
